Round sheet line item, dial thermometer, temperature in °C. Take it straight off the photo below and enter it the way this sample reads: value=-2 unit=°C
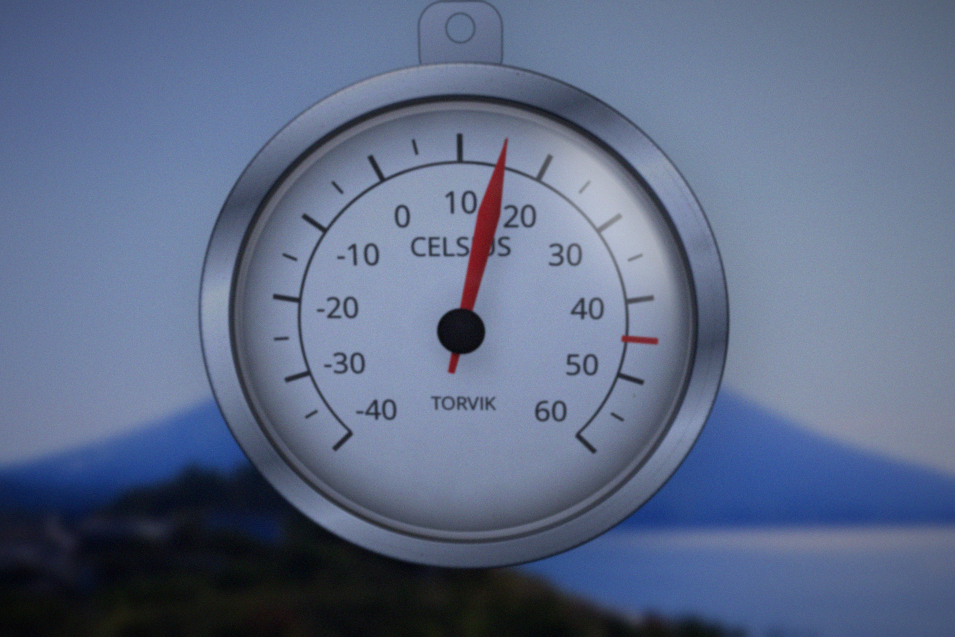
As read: value=15 unit=°C
